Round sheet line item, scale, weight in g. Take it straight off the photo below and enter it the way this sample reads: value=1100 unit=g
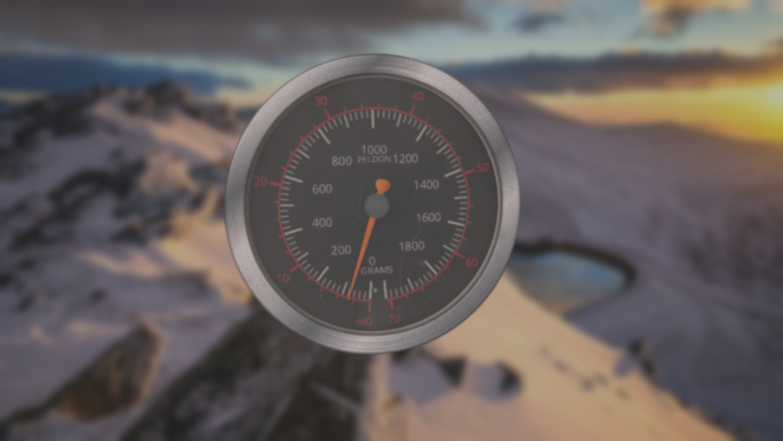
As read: value=80 unit=g
